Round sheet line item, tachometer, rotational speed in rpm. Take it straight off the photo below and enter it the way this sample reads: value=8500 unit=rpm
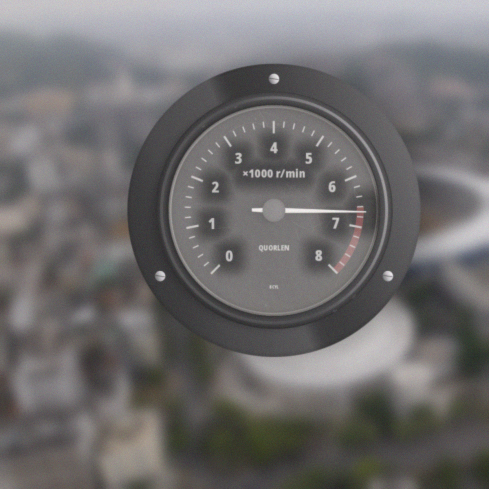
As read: value=6700 unit=rpm
